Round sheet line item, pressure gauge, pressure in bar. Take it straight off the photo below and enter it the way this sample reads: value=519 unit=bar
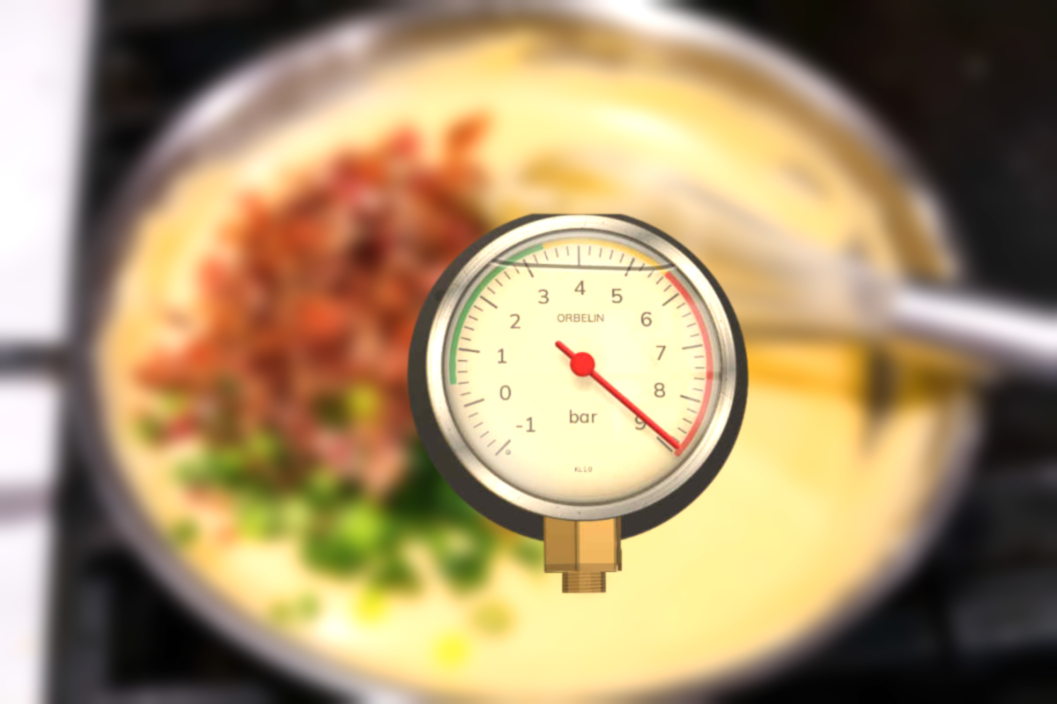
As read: value=8.9 unit=bar
